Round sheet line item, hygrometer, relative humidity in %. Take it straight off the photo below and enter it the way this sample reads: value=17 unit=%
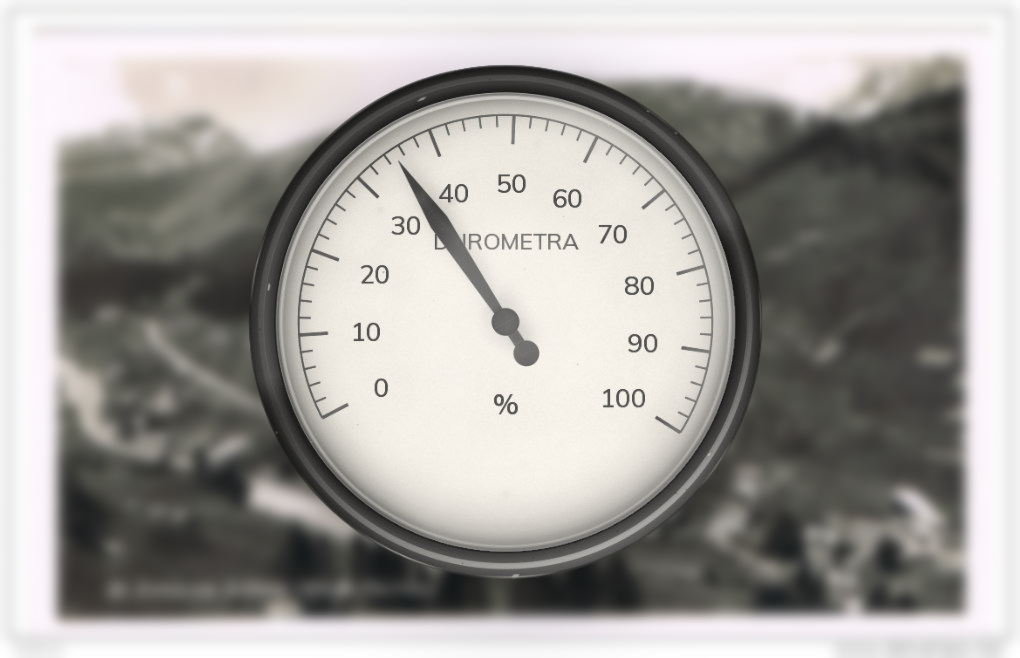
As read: value=35 unit=%
